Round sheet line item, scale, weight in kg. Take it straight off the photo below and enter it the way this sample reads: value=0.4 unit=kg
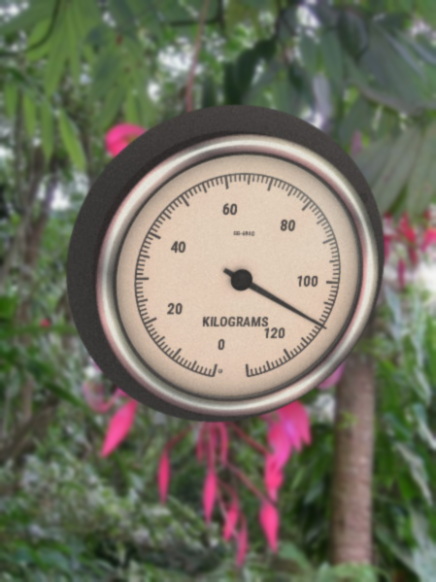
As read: value=110 unit=kg
